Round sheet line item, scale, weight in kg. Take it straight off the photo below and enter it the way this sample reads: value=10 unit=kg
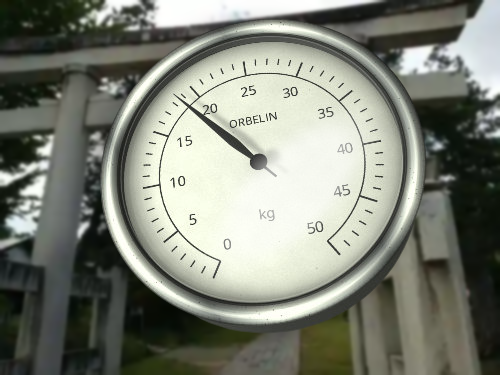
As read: value=18.5 unit=kg
